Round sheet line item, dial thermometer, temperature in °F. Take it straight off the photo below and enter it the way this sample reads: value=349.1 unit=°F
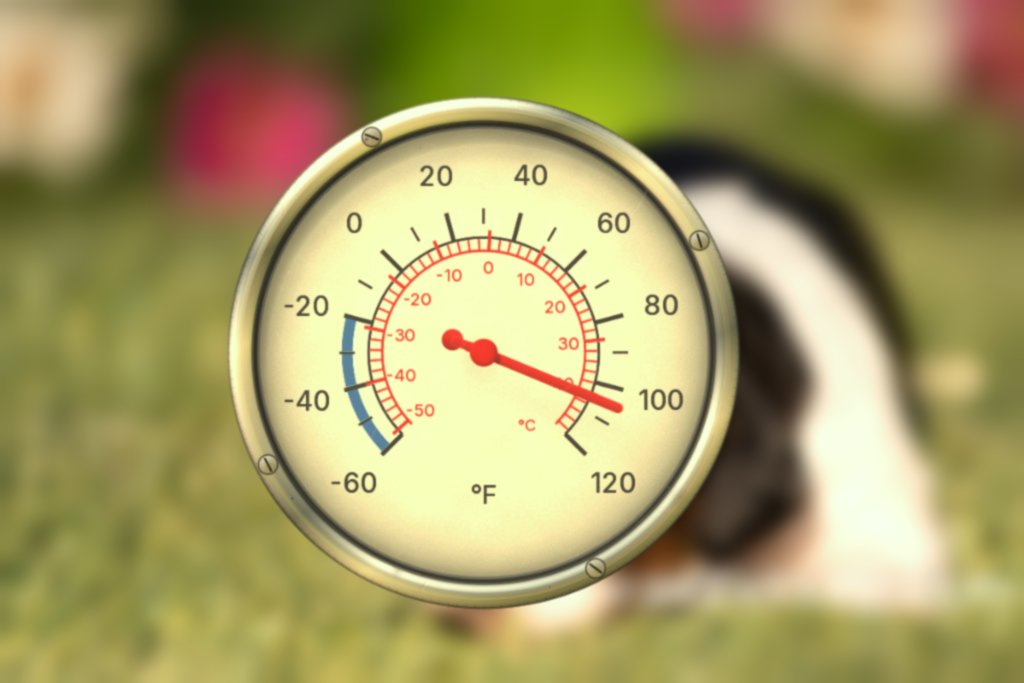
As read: value=105 unit=°F
